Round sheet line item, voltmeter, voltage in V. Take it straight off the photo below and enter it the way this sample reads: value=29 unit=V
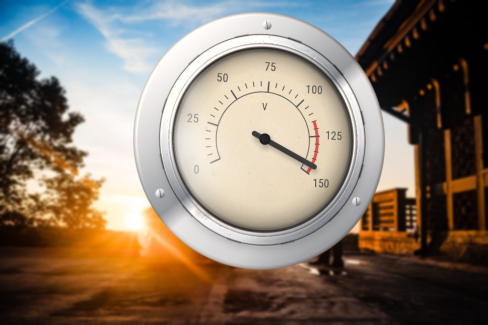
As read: value=145 unit=V
